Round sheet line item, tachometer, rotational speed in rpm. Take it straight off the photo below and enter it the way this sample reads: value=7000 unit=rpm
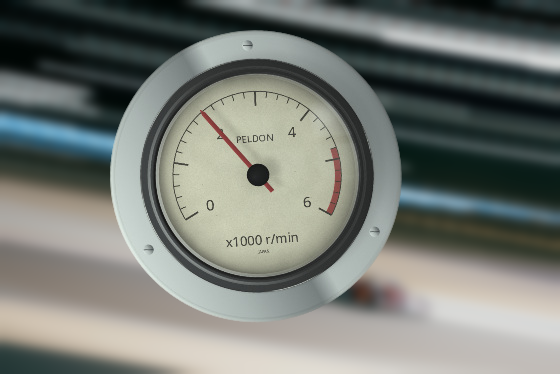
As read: value=2000 unit=rpm
